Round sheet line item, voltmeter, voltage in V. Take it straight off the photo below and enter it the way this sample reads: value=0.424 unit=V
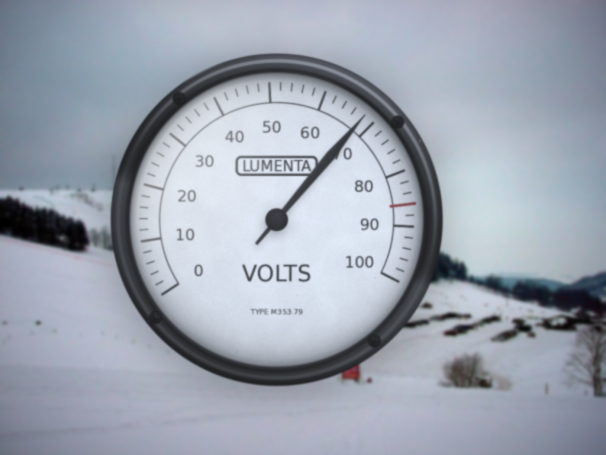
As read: value=68 unit=V
